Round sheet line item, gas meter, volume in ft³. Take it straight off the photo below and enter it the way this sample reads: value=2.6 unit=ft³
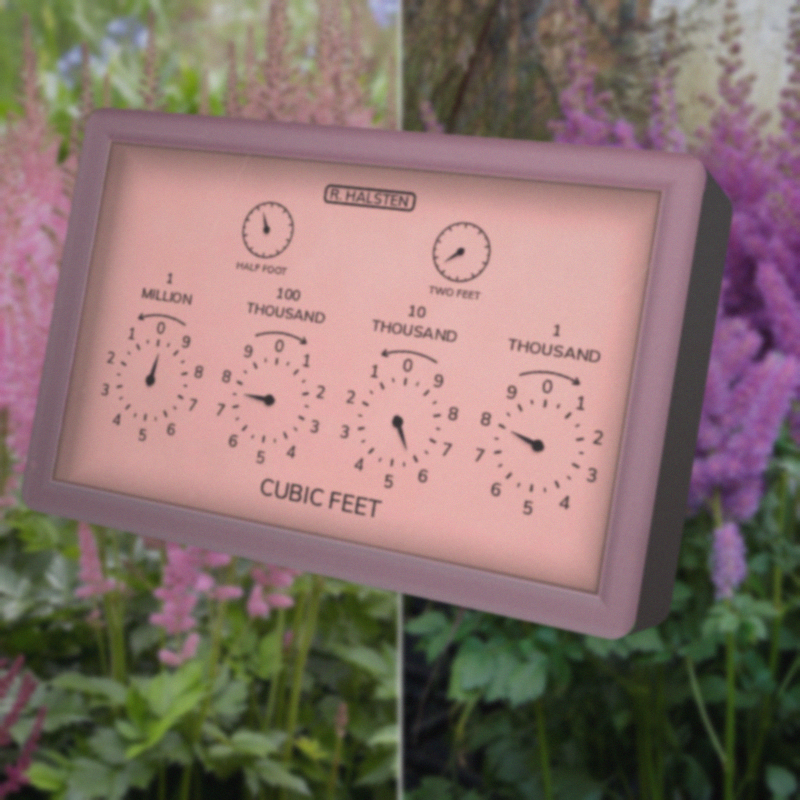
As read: value=975800 unit=ft³
